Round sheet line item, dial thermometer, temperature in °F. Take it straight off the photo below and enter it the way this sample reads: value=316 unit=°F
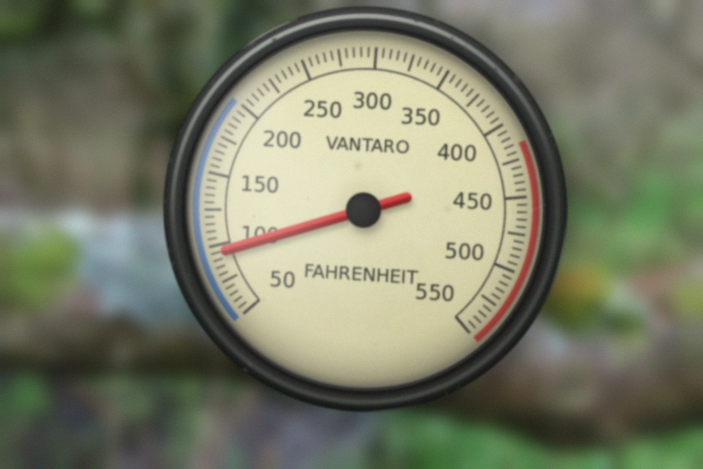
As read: value=95 unit=°F
